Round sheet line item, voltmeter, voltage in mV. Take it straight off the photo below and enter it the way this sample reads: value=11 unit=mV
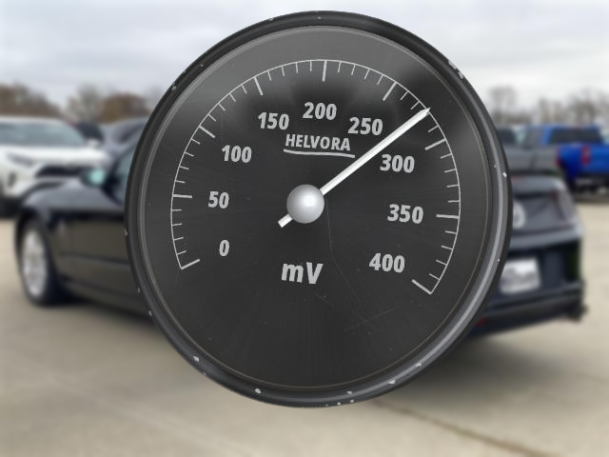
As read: value=280 unit=mV
